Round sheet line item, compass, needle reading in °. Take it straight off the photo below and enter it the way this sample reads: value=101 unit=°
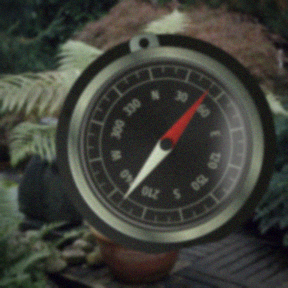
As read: value=50 unit=°
